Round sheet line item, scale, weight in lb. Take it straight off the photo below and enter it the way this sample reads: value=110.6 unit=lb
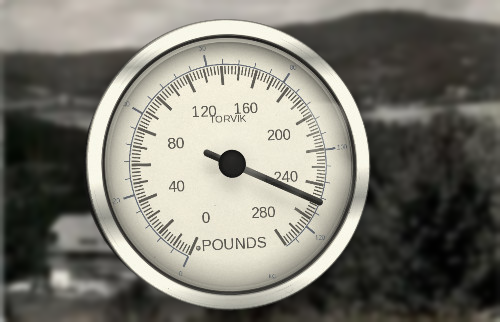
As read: value=250 unit=lb
